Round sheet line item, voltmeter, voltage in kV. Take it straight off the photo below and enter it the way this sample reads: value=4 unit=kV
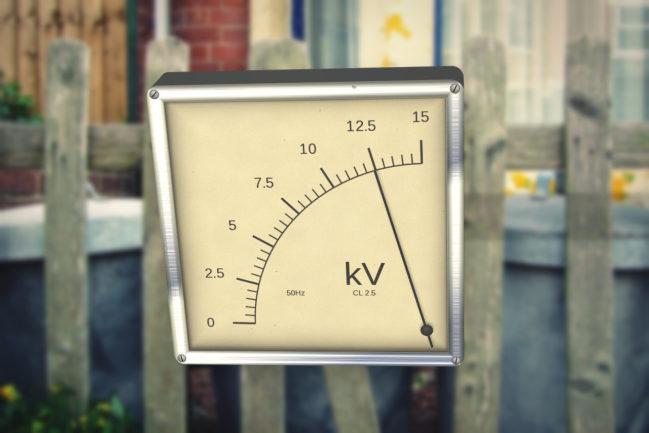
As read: value=12.5 unit=kV
